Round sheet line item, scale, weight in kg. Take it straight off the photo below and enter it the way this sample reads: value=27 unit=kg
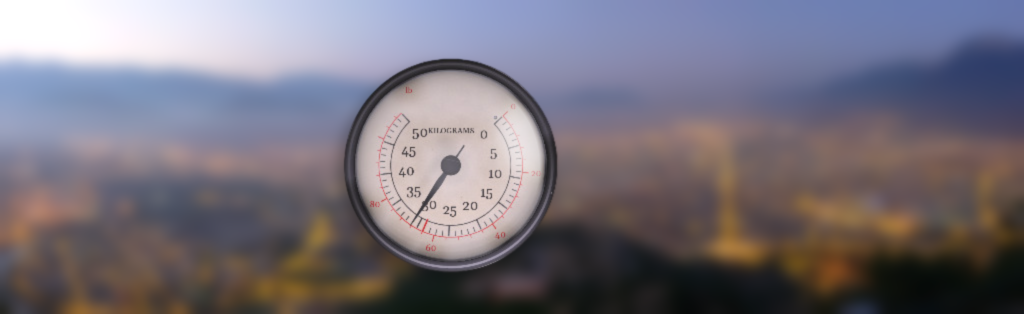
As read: value=31 unit=kg
